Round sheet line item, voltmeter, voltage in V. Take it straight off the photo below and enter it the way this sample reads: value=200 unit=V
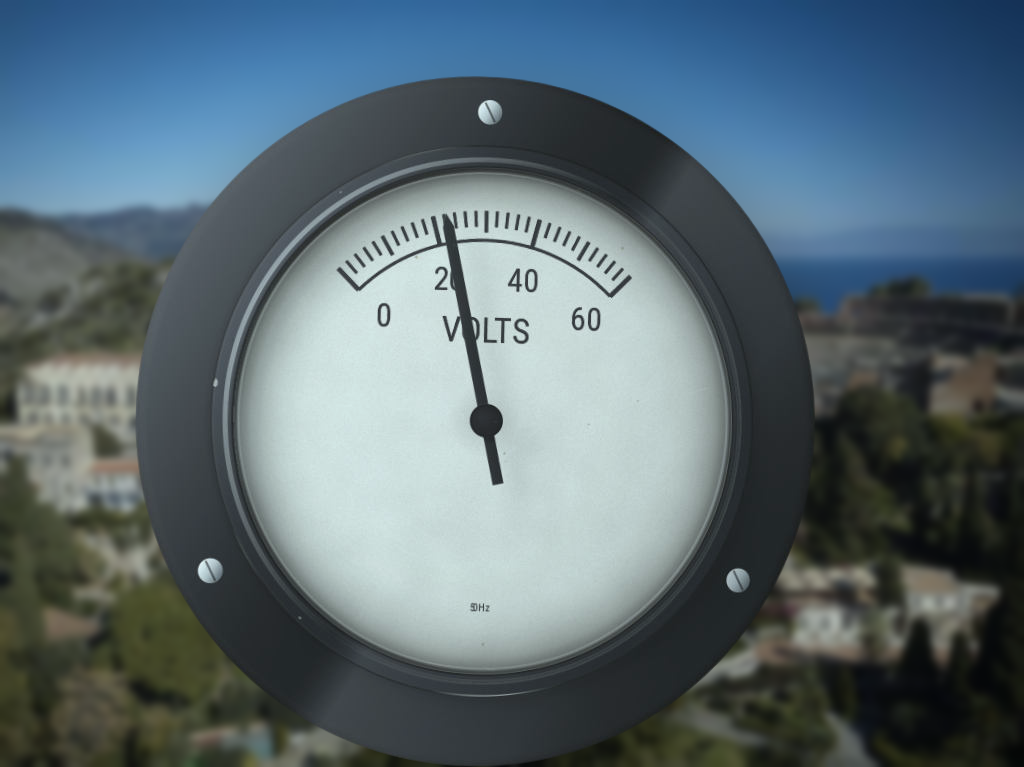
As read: value=22 unit=V
